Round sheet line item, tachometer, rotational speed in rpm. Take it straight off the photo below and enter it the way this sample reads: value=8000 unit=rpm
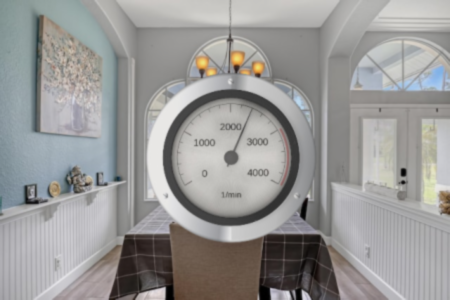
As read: value=2400 unit=rpm
